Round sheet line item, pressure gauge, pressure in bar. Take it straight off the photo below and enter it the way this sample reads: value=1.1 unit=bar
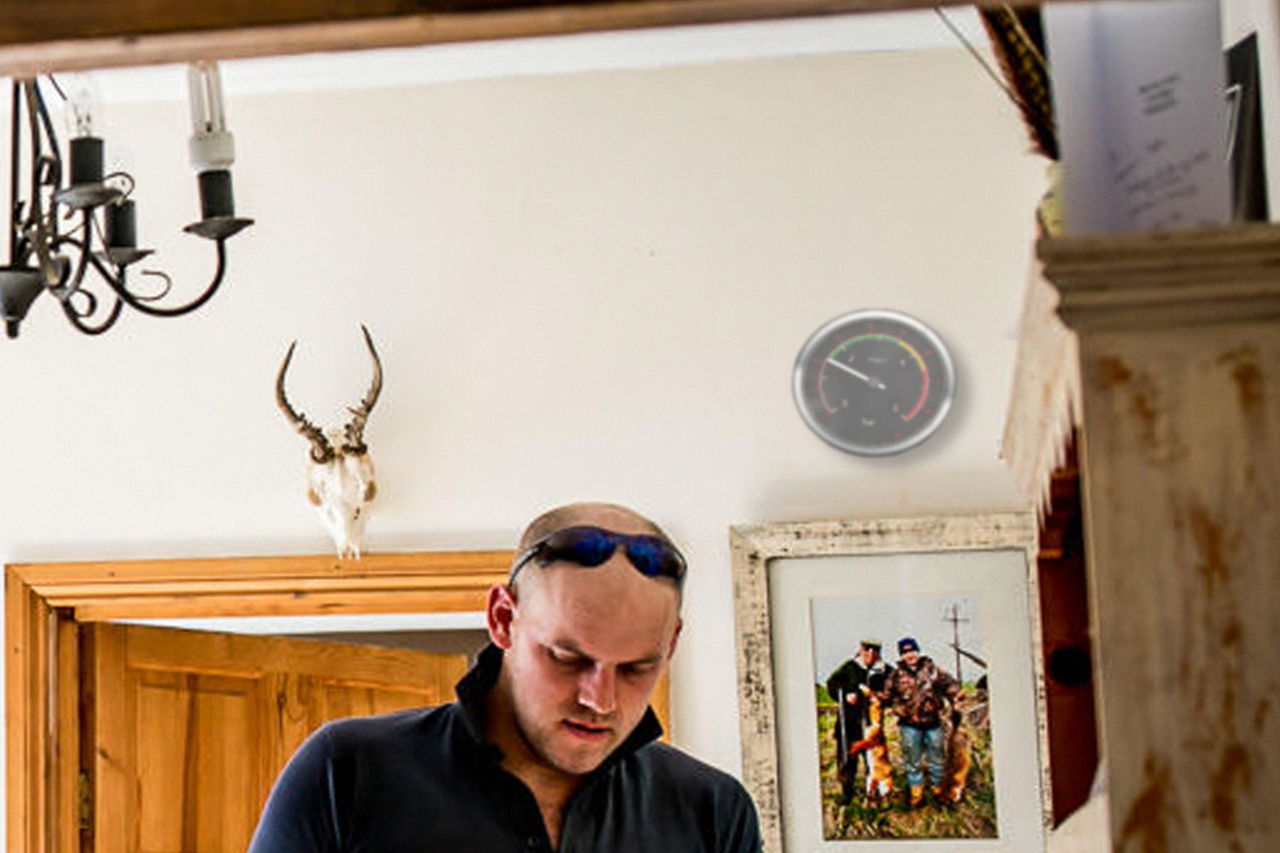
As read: value=1.5 unit=bar
